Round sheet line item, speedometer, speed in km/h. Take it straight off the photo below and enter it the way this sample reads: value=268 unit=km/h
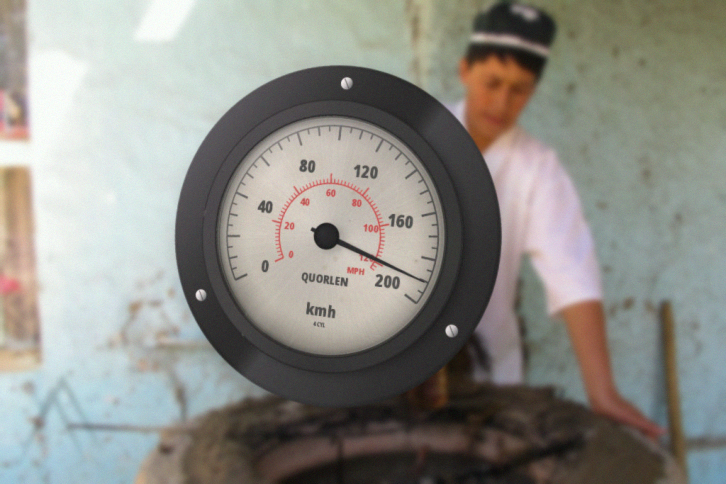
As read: value=190 unit=km/h
